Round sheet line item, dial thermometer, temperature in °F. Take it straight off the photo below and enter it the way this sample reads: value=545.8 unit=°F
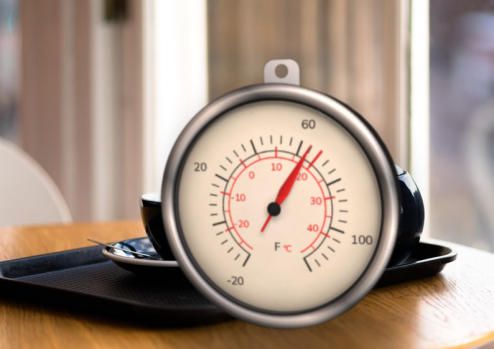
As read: value=64 unit=°F
